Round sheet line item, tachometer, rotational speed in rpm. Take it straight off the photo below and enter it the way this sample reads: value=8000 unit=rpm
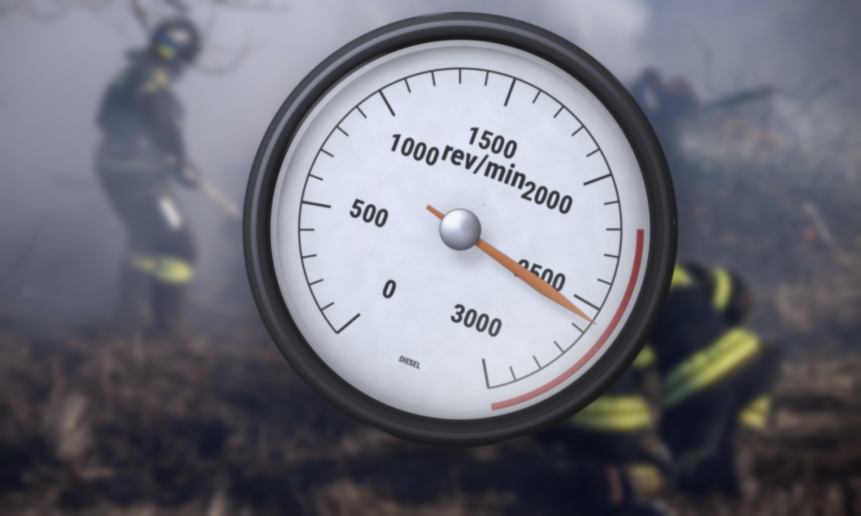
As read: value=2550 unit=rpm
